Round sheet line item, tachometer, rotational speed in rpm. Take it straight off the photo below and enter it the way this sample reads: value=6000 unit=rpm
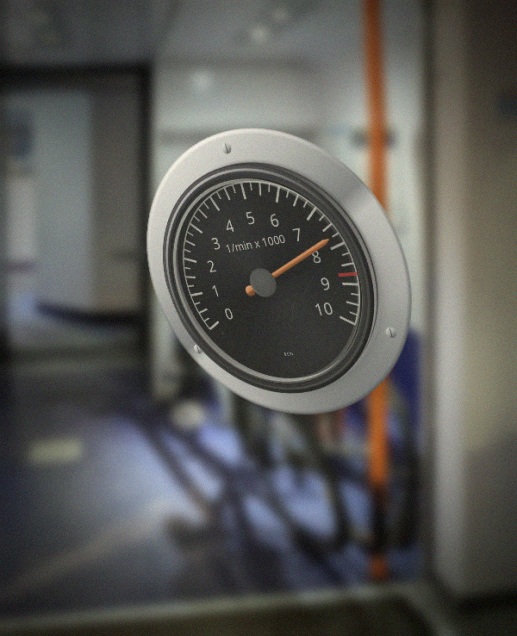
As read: value=7750 unit=rpm
